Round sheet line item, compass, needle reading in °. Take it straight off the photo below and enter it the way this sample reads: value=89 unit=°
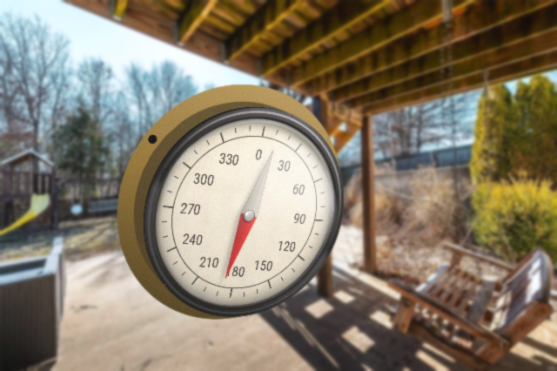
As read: value=190 unit=°
